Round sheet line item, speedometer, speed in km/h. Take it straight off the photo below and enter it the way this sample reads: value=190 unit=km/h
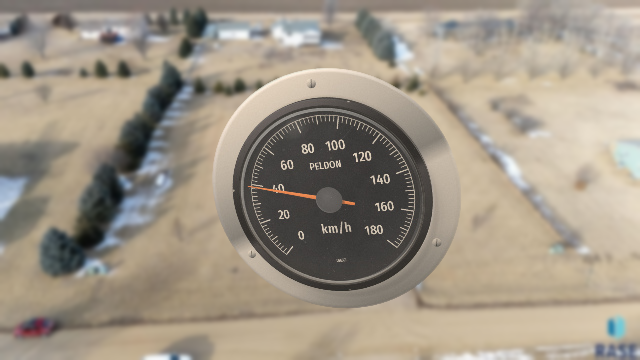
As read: value=40 unit=km/h
